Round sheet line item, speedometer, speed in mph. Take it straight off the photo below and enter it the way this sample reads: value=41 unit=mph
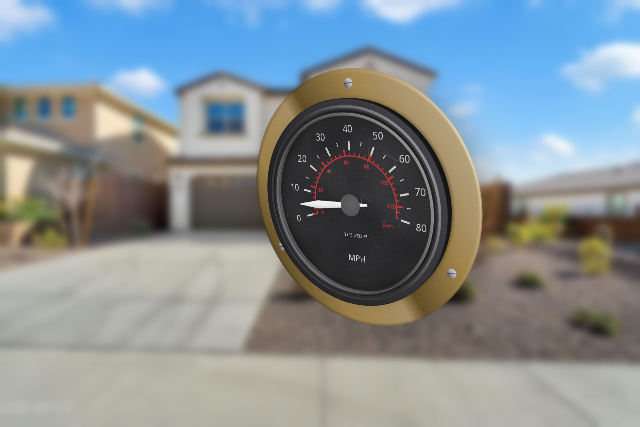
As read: value=5 unit=mph
